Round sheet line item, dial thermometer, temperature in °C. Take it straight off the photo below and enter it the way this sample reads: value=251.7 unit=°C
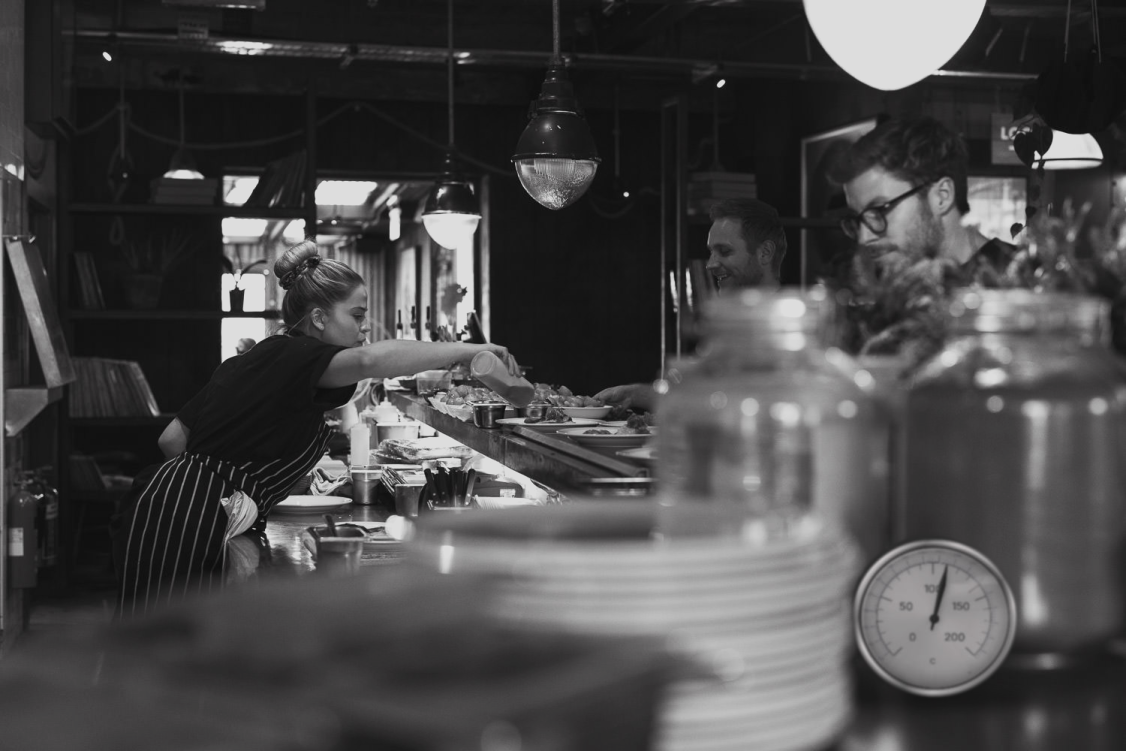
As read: value=110 unit=°C
